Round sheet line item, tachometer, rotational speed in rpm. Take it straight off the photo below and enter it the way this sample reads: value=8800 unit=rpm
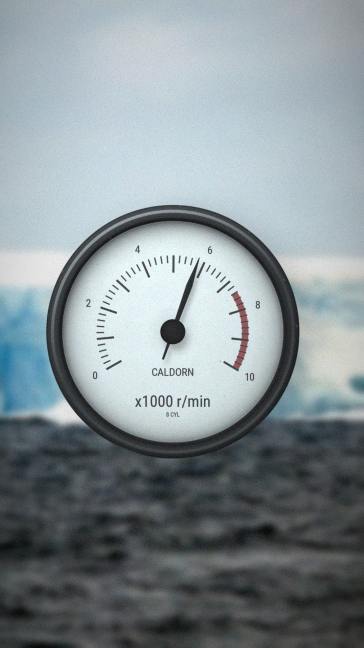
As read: value=5800 unit=rpm
